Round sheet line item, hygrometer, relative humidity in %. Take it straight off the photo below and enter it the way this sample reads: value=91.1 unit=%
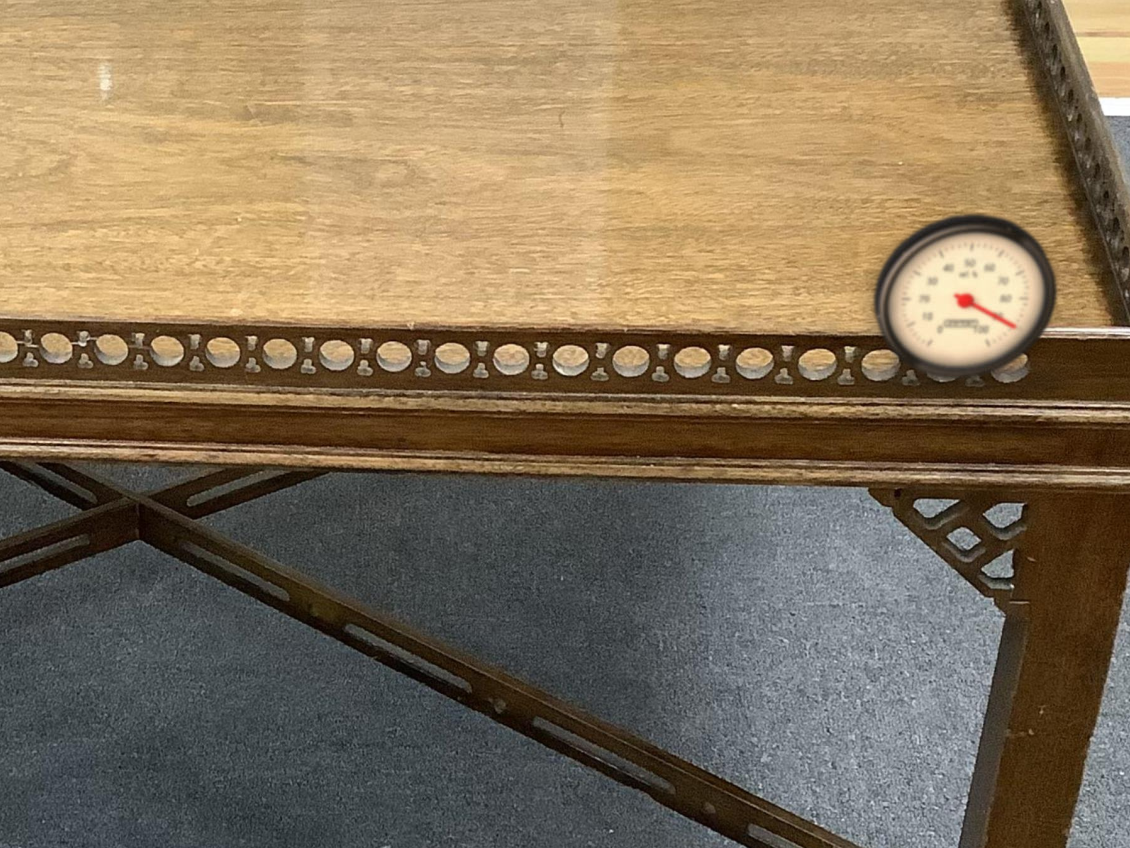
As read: value=90 unit=%
